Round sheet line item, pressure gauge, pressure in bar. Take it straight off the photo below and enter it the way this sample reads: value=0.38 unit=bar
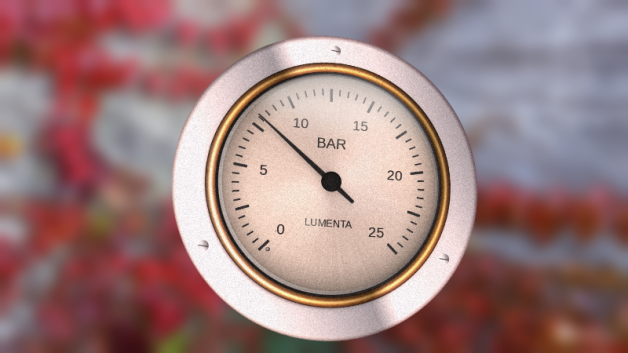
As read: value=8 unit=bar
